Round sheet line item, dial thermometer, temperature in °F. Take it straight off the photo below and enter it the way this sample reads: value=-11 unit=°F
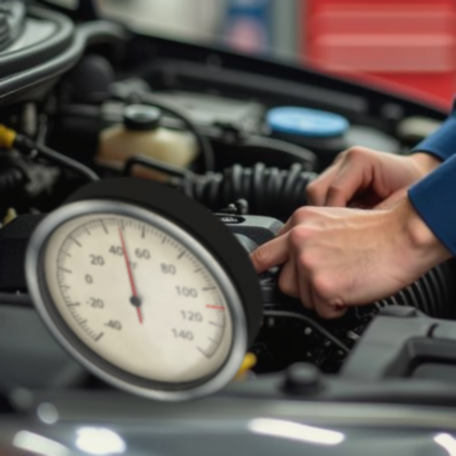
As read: value=50 unit=°F
